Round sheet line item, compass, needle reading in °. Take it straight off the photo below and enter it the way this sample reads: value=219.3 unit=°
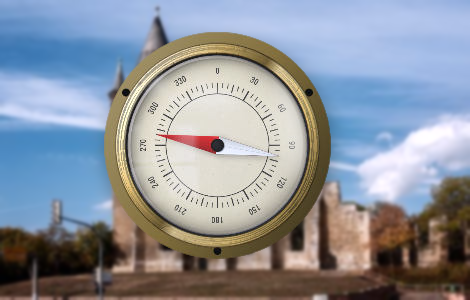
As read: value=280 unit=°
